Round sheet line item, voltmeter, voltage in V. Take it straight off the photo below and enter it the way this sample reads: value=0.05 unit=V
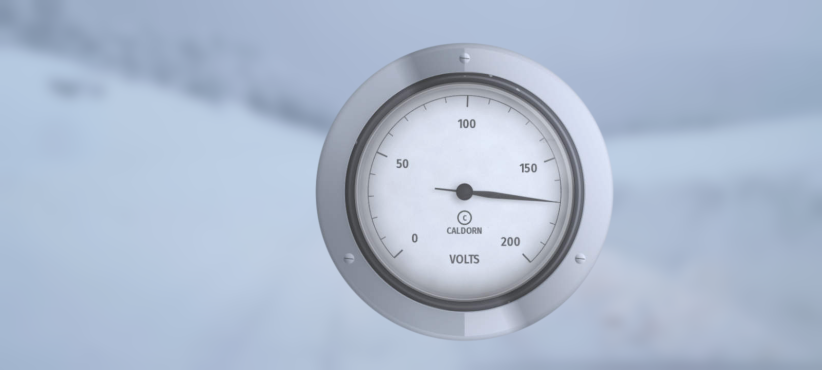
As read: value=170 unit=V
